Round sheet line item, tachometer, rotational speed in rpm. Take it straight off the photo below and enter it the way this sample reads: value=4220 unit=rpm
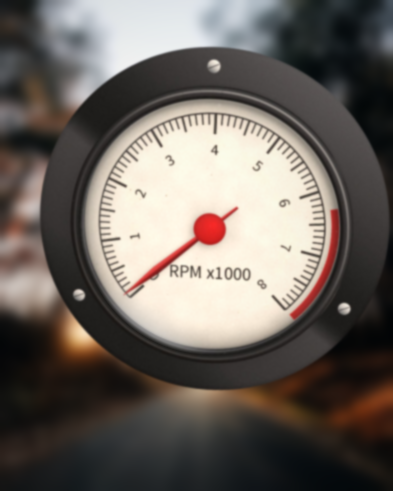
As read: value=100 unit=rpm
